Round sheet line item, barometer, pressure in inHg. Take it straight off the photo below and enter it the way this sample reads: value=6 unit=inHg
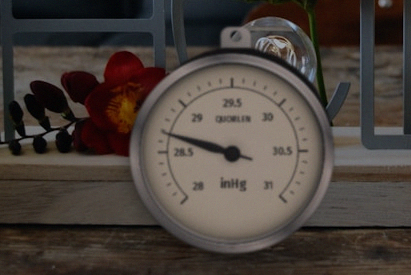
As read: value=28.7 unit=inHg
